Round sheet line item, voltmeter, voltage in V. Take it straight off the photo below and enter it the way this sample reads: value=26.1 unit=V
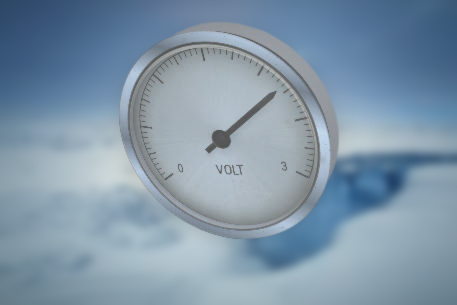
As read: value=2.2 unit=V
